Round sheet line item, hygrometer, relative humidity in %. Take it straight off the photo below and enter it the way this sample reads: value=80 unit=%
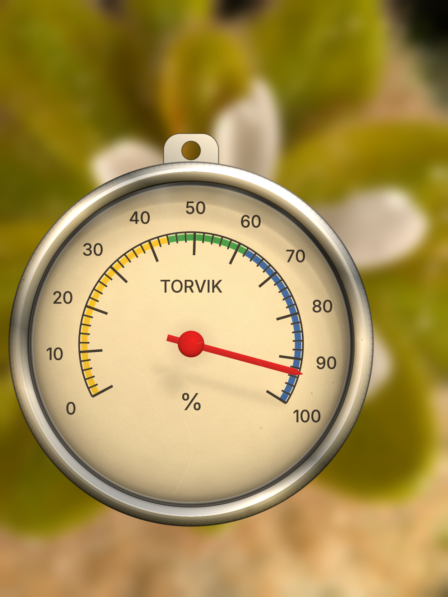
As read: value=93 unit=%
